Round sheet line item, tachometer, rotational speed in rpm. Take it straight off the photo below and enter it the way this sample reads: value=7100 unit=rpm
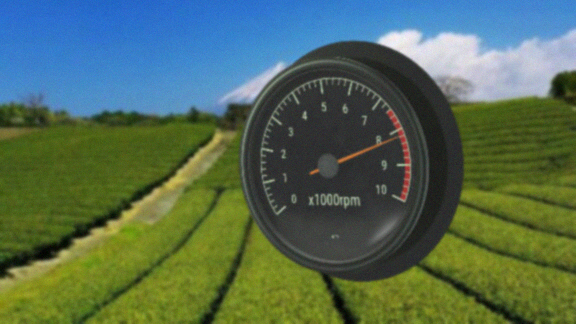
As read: value=8200 unit=rpm
